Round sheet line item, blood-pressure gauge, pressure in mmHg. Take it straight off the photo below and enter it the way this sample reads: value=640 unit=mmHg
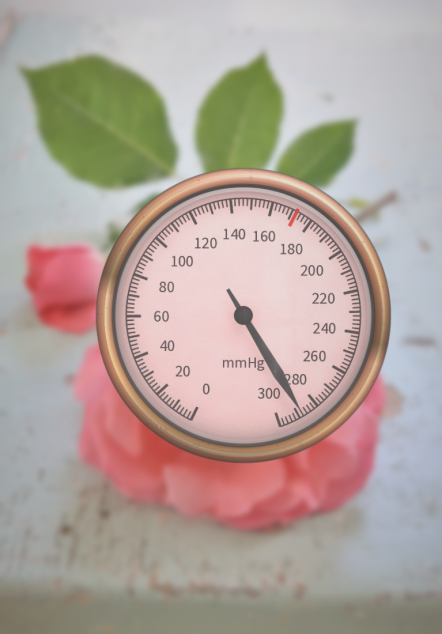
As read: value=288 unit=mmHg
